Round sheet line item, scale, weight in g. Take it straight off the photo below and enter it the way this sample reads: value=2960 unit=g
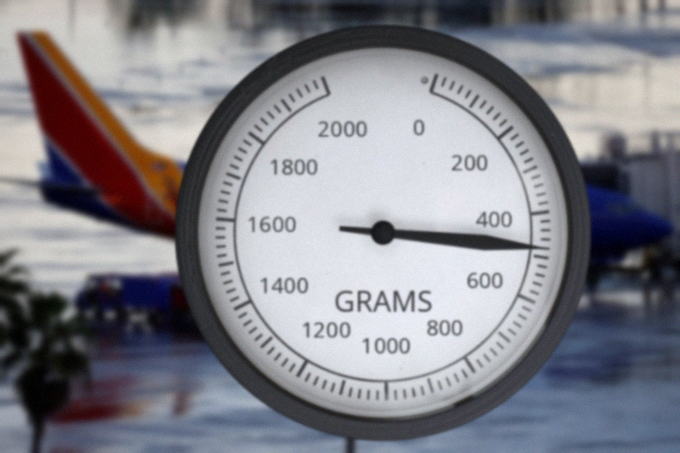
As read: value=480 unit=g
